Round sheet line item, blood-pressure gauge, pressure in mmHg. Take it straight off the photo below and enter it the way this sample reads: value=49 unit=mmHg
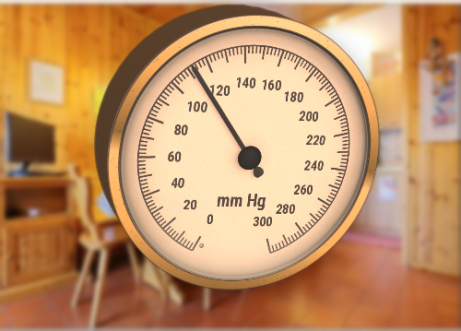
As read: value=112 unit=mmHg
